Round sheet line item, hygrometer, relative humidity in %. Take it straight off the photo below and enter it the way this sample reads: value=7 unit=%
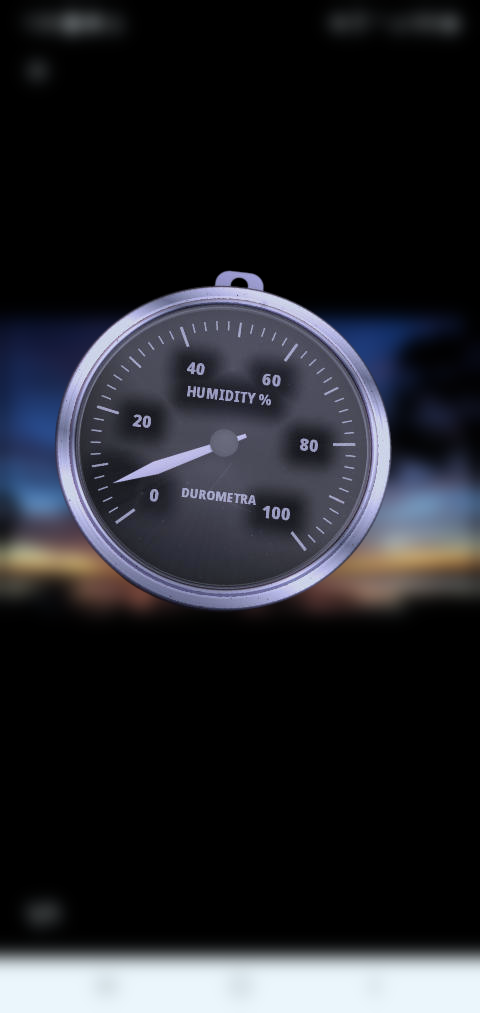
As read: value=6 unit=%
